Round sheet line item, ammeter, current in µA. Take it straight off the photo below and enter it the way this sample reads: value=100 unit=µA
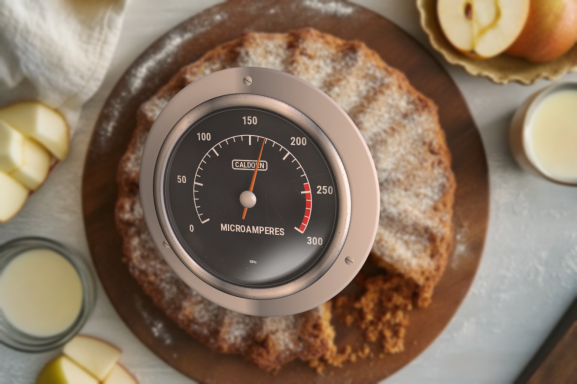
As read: value=170 unit=µA
